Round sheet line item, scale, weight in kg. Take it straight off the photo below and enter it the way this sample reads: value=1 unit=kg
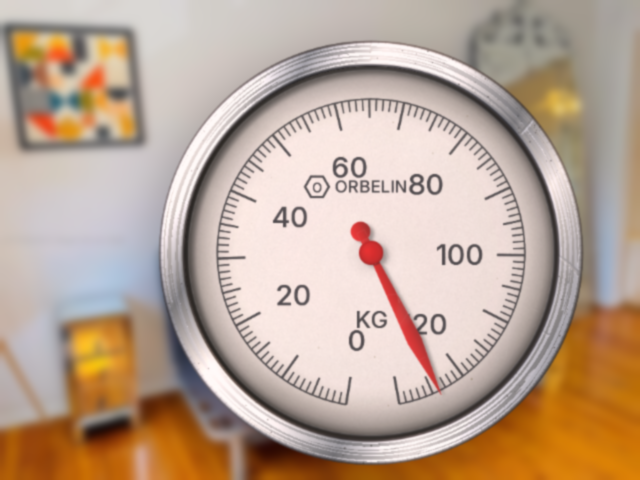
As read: value=124 unit=kg
